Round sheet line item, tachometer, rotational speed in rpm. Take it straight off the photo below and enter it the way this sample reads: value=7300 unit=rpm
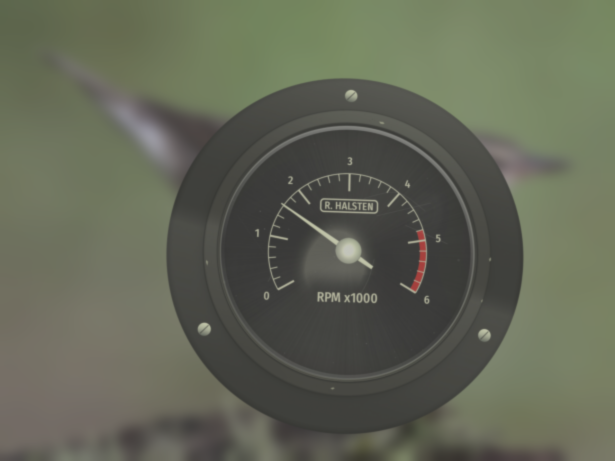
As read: value=1600 unit=rpm
